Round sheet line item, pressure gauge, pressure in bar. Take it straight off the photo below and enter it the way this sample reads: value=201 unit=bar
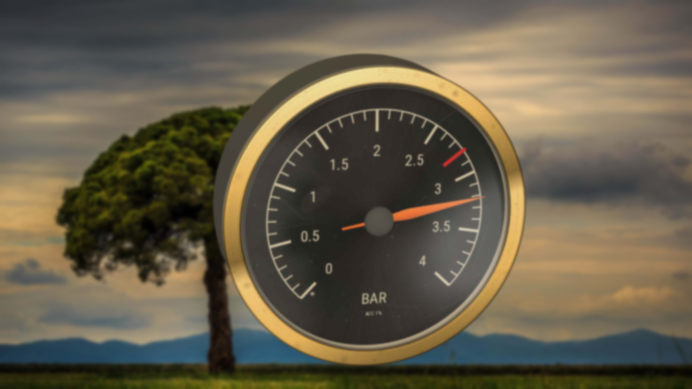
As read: value=3.2 unit=bar
